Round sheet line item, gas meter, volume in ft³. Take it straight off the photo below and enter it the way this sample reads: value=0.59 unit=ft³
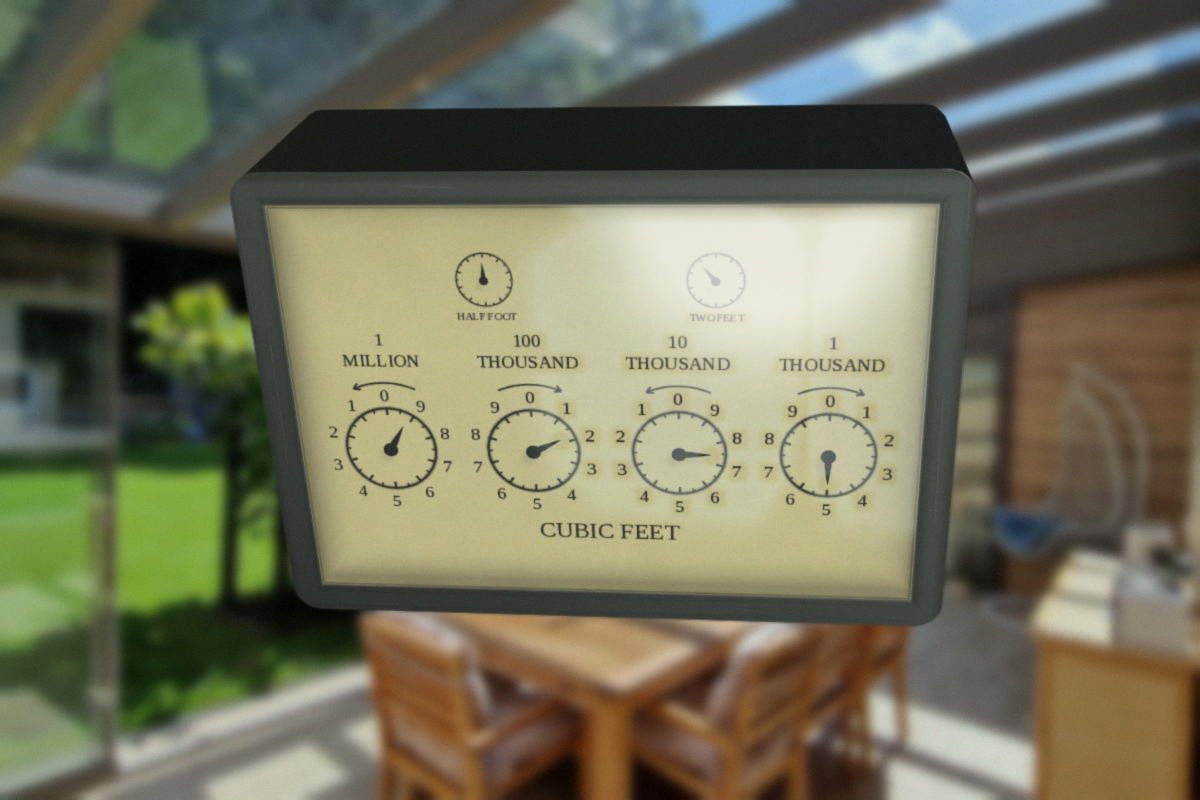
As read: value=917500 unit=ft³
